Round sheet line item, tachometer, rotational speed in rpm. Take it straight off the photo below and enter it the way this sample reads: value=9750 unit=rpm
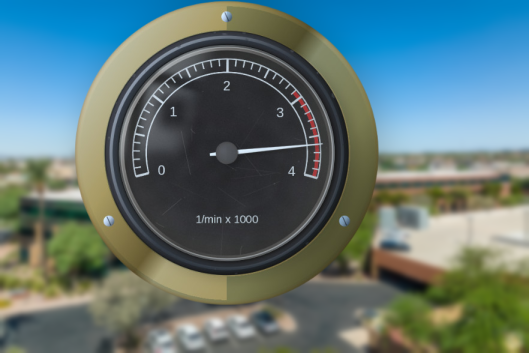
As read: value=3600 unit=rpm
